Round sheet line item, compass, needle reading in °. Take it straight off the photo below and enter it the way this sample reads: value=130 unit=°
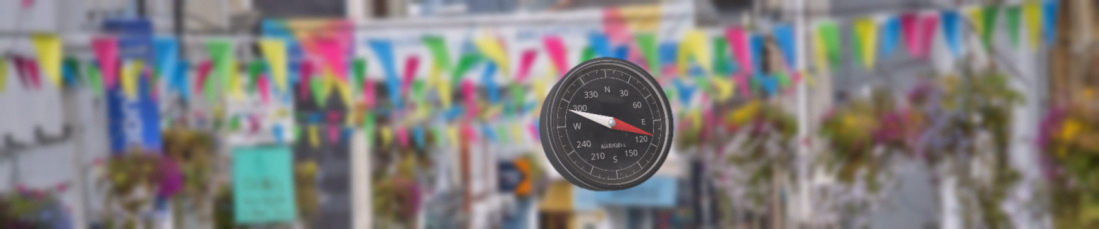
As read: value=110 unit=°
